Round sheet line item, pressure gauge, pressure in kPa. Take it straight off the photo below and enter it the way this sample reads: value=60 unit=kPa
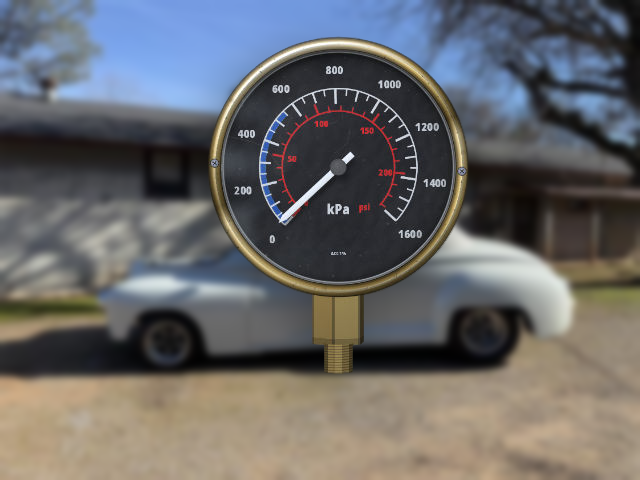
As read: value=25 unit=kPa
